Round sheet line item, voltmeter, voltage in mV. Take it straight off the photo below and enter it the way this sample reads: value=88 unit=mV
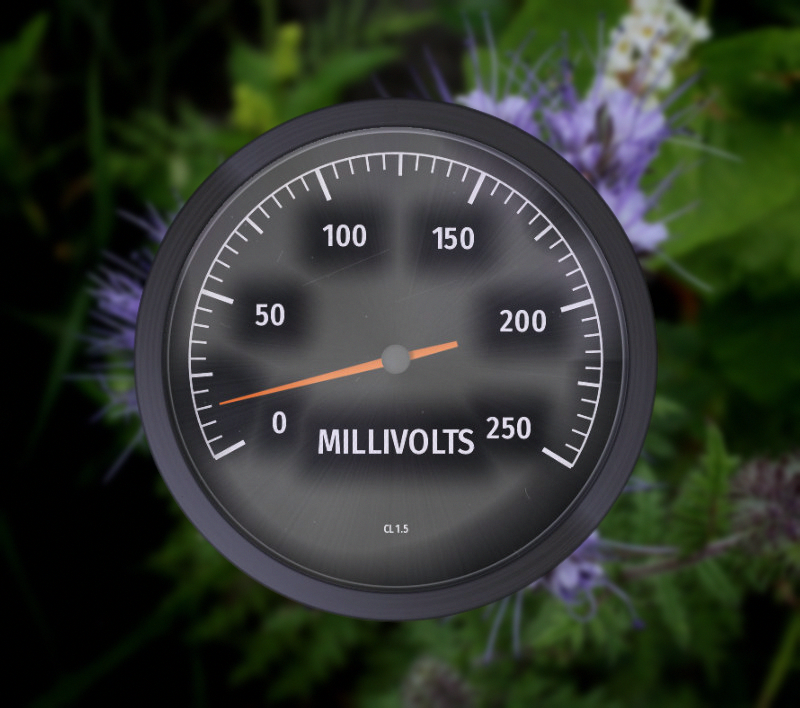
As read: value=15 unit=mV
